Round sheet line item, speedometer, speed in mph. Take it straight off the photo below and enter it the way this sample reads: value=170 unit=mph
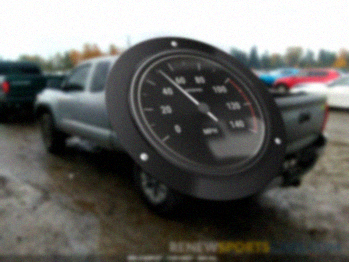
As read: value=50 unit=mph
